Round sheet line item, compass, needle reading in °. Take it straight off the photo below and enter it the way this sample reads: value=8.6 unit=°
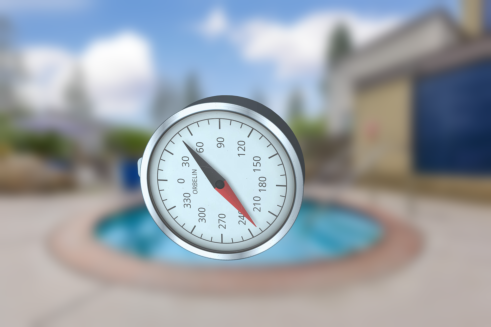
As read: value=230 unit=°
